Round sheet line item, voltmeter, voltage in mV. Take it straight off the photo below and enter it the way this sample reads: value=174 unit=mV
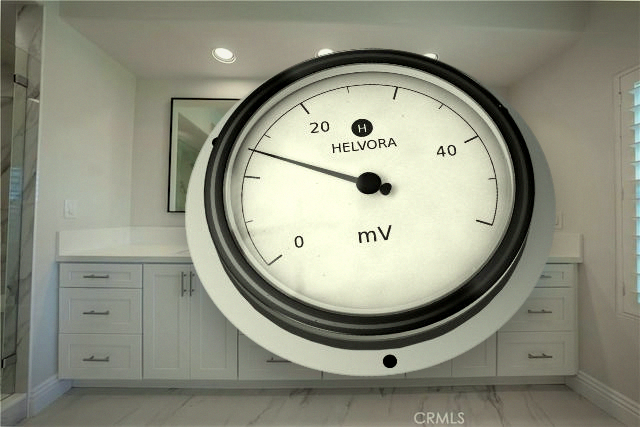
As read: value=12.5 unit=mV
